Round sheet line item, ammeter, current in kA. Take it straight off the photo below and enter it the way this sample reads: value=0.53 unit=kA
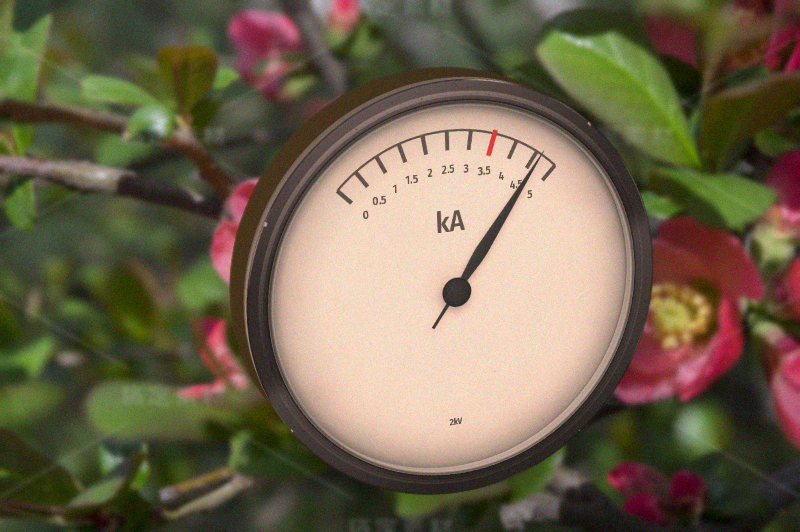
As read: value=4.5 unit=kA
